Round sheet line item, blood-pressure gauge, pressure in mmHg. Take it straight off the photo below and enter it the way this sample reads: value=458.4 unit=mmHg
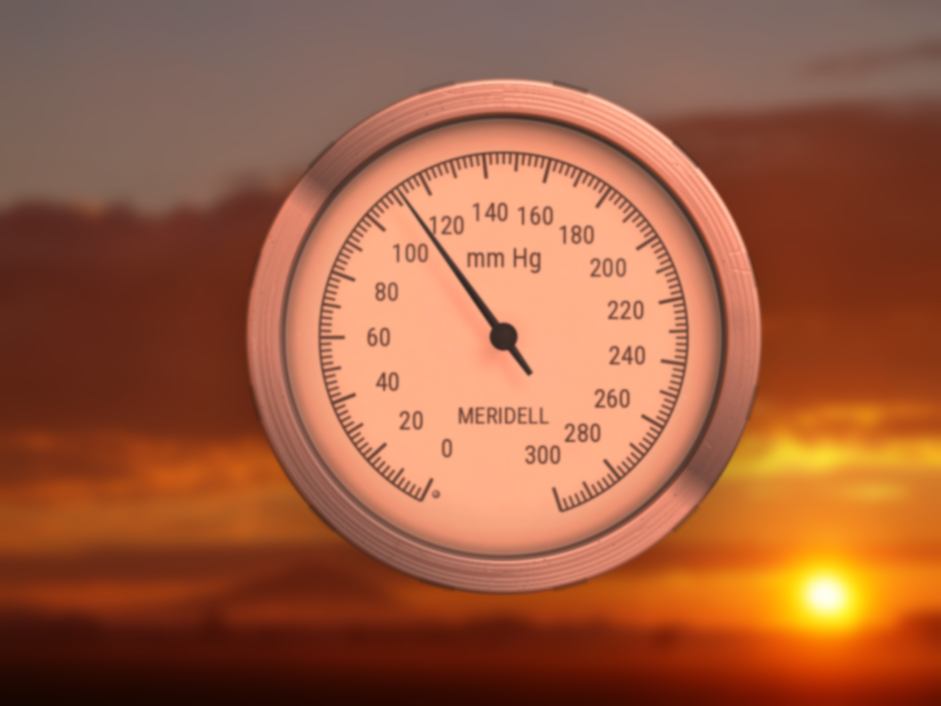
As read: value=112 unit=mmHg
